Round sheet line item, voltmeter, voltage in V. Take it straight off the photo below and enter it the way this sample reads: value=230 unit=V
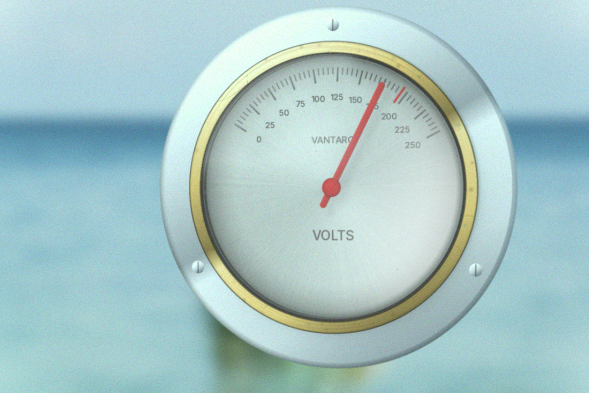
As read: value=175 unit=V
